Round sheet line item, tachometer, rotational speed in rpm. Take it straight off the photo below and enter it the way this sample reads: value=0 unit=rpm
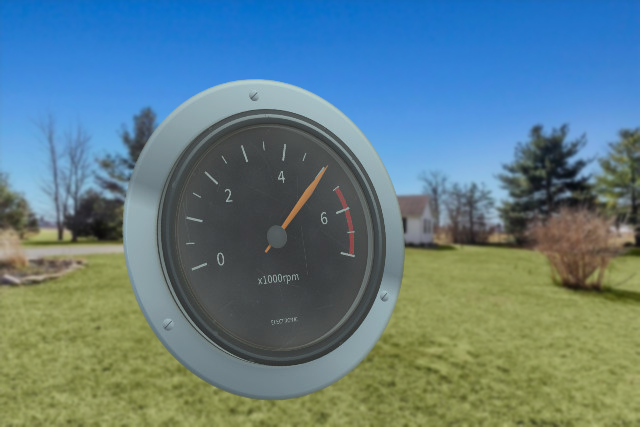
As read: value=5000 unit=rpm
